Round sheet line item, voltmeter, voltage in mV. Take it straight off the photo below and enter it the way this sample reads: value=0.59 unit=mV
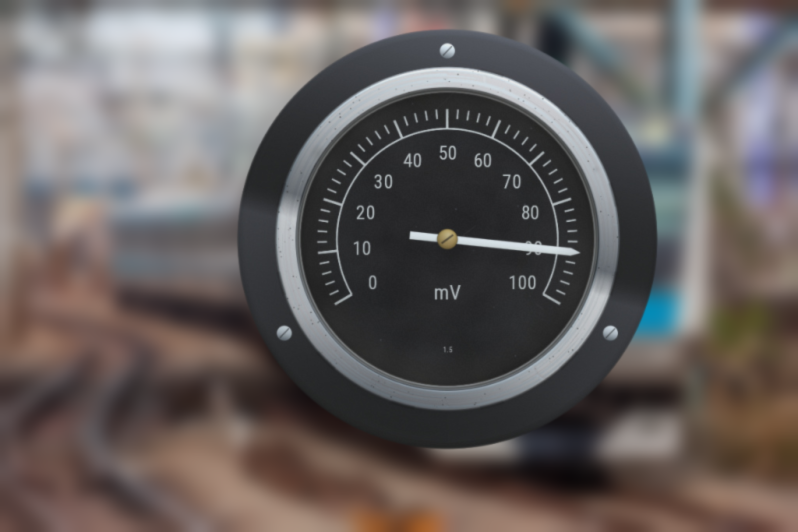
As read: value=90 unit=mV
